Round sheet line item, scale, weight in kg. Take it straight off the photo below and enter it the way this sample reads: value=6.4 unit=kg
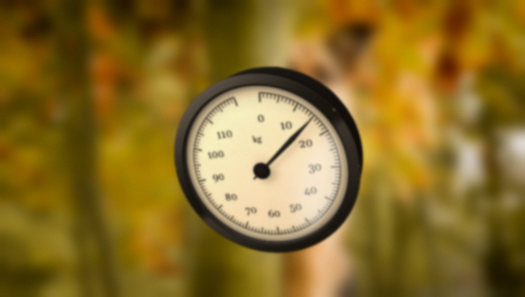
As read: value=15 unit=kg
